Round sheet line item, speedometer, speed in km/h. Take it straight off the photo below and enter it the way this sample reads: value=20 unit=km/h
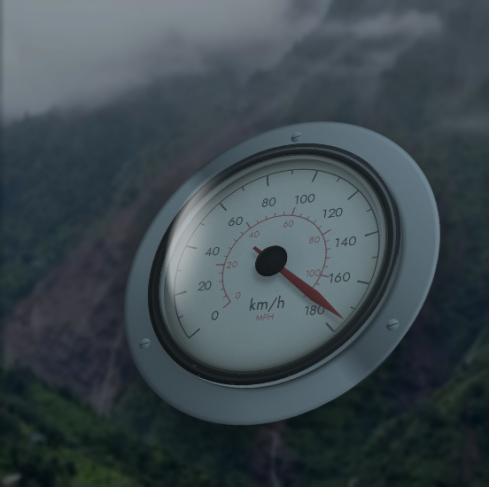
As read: value=175 unit=km/h
